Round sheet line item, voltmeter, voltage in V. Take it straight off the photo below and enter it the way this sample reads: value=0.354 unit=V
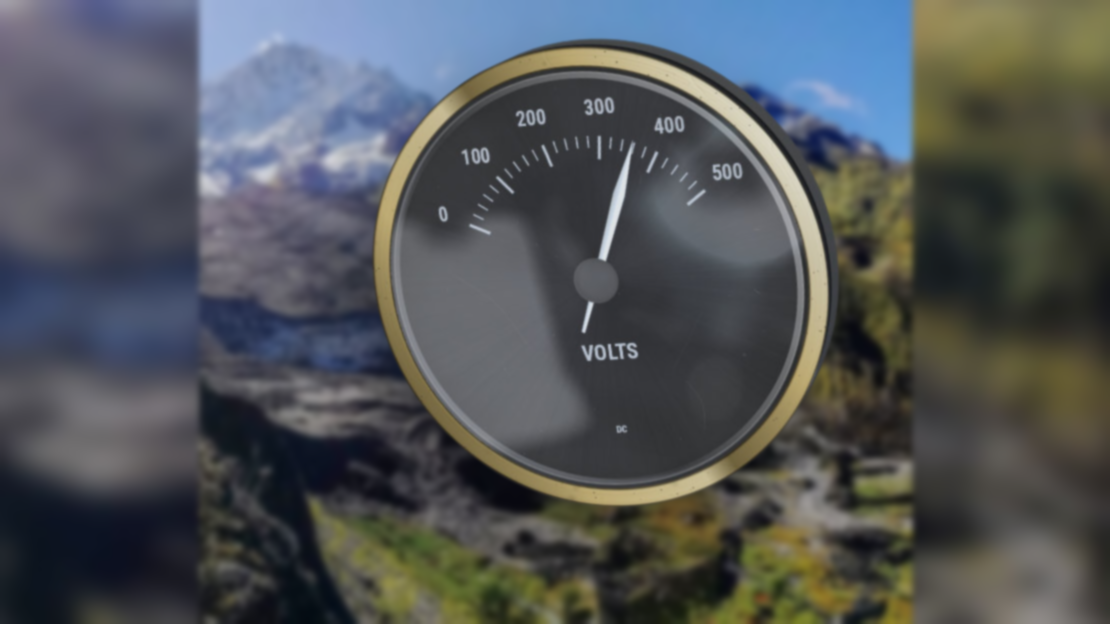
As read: value=360 unit=V
